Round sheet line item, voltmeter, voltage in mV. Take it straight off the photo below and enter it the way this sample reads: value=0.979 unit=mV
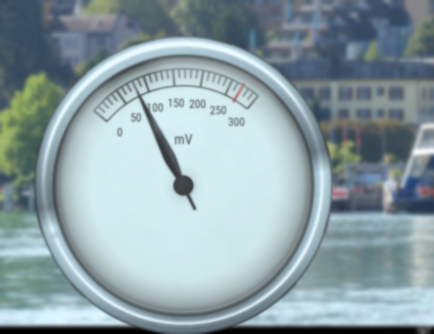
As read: value=80 unit=mV
